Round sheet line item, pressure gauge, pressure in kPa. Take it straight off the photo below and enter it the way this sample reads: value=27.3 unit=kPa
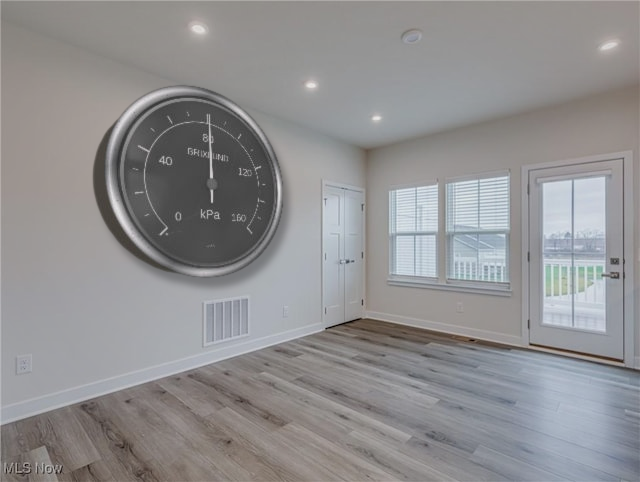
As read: value=80 unit=kPa
